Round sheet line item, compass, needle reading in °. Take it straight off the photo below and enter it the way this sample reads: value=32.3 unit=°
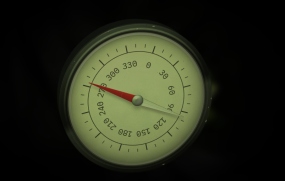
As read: value=275 unit=°
